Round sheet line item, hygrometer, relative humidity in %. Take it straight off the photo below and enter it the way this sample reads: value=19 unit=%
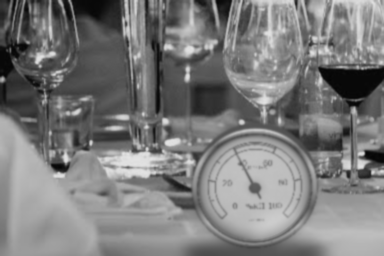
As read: value=40 unit=%
